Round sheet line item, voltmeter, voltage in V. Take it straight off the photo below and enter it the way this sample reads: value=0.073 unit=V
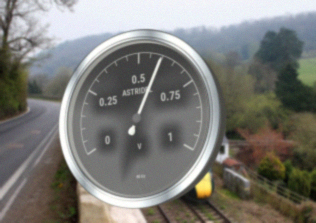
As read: value=0.6 unit=V
